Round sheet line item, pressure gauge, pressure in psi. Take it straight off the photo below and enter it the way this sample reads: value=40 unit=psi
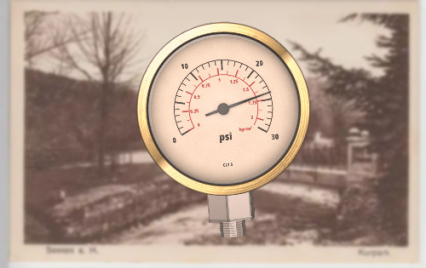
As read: value=24 unit=psi
